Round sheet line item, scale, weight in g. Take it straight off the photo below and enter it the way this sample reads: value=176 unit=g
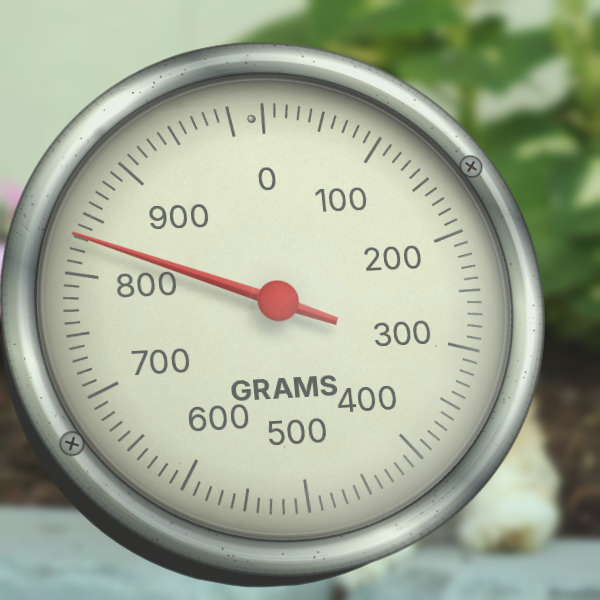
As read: value=830 unit=g
